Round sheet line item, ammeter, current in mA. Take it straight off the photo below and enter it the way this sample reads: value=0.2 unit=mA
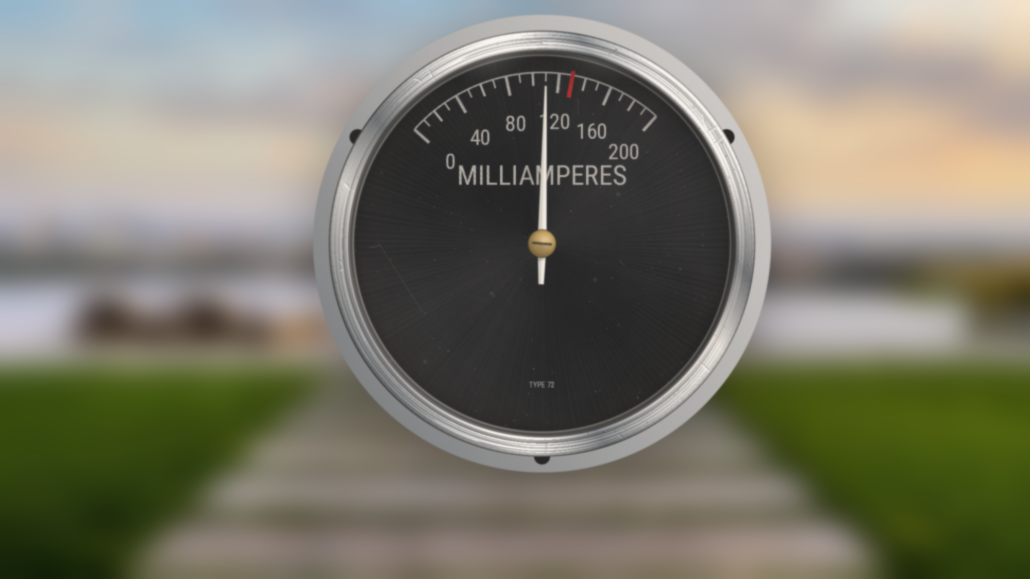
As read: value=110 unit=mA
